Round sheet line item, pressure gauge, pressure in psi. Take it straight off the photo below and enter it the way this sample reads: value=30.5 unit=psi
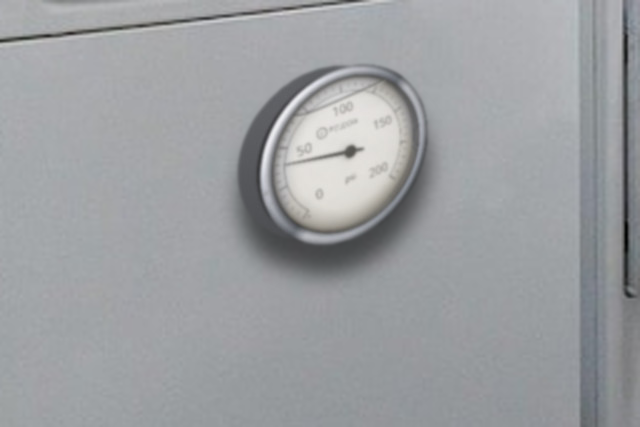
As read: value=40 unit=psi
